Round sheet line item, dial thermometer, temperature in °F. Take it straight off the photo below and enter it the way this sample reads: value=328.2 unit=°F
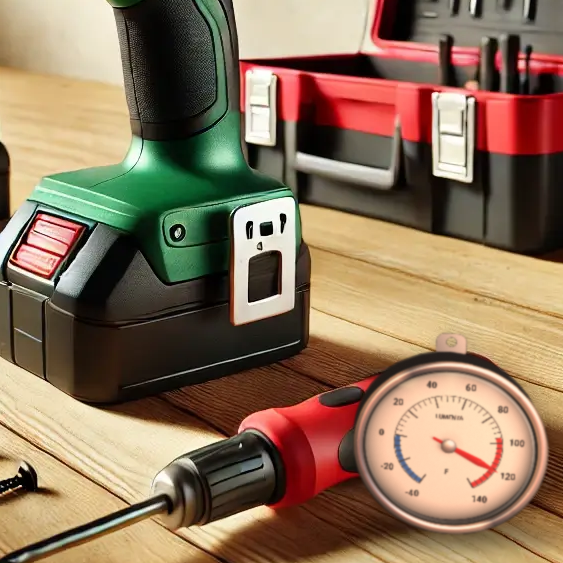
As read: value=120 unit=°F
